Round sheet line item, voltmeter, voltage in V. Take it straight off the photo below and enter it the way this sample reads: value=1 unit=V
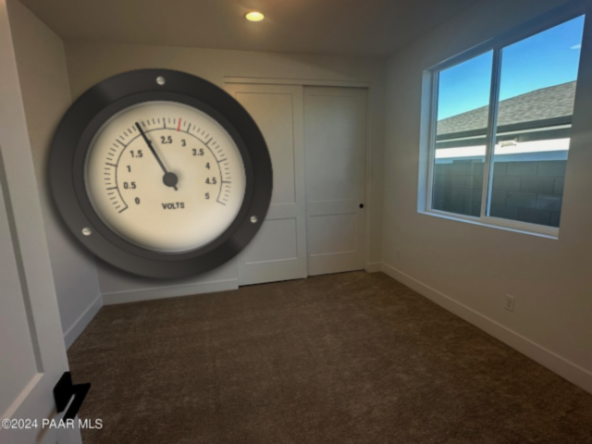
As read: value=2 unit=V
